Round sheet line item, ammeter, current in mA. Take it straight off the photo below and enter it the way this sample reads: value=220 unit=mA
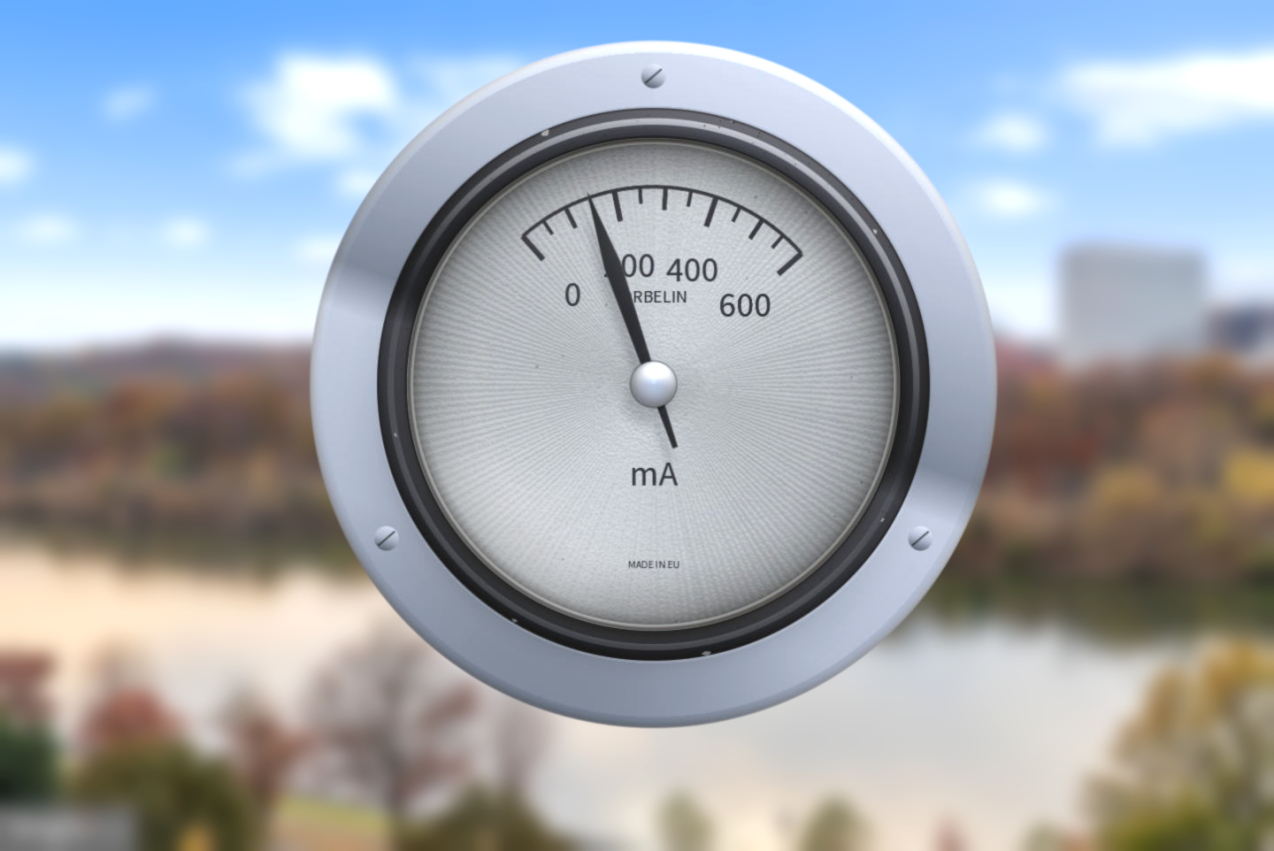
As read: value=150 unit=mA
